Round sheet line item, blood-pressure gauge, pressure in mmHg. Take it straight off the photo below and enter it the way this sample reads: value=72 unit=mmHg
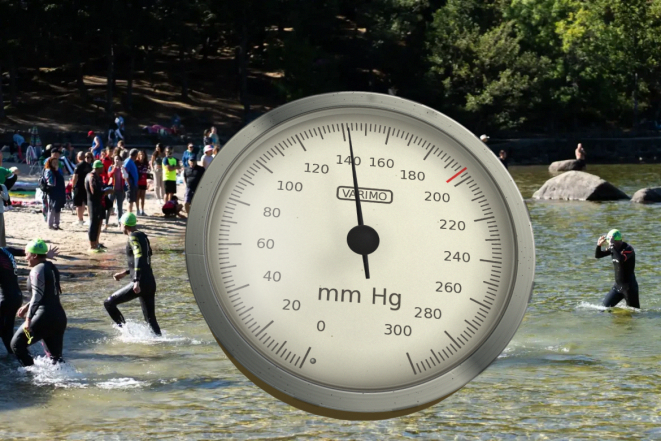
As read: value=142 unit=mmHg
